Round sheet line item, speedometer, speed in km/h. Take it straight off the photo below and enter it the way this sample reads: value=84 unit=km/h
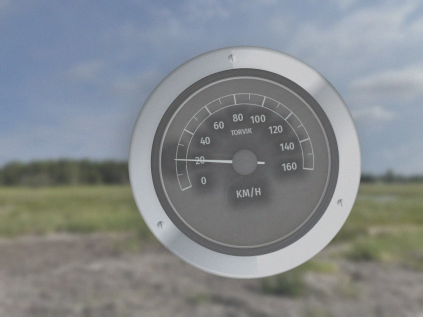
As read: value=20 unit=km/h
